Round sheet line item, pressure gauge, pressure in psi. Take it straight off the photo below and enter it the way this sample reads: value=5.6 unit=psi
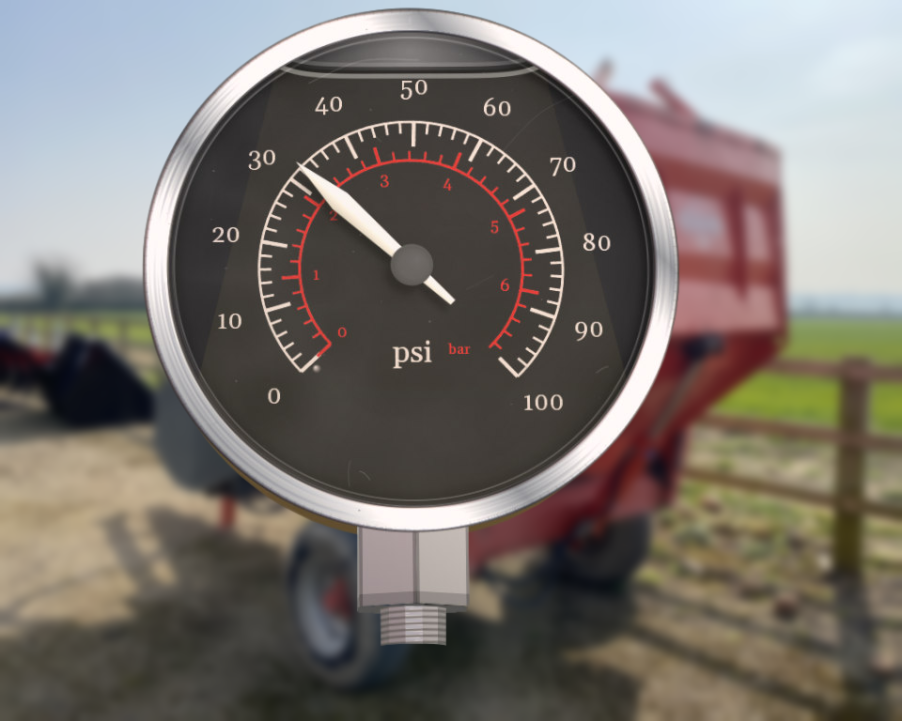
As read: value=32 unit=psi
